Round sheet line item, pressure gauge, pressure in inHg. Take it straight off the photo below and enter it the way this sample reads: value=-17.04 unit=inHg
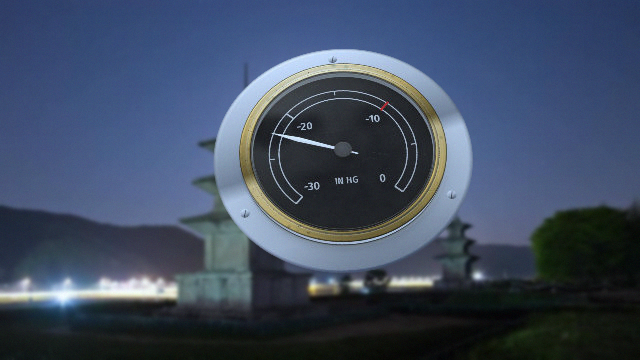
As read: value=-22.5 unit=inHg
